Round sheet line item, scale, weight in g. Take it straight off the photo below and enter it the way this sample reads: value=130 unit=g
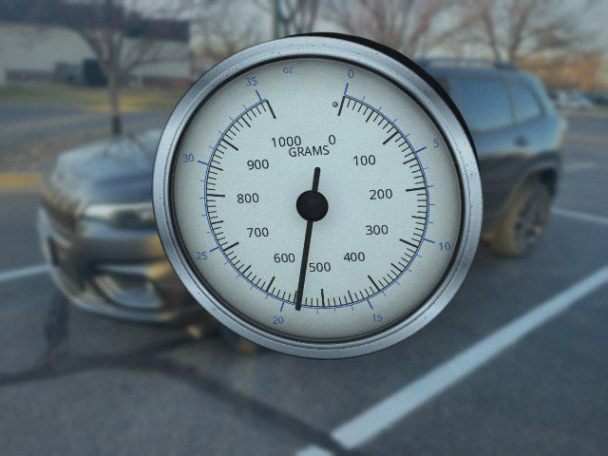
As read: value=540 unit=g
